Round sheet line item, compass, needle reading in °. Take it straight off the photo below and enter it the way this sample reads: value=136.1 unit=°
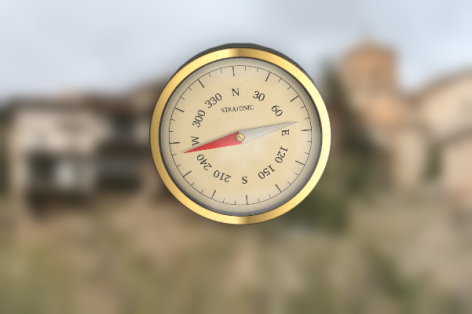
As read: value=260 unit=°
